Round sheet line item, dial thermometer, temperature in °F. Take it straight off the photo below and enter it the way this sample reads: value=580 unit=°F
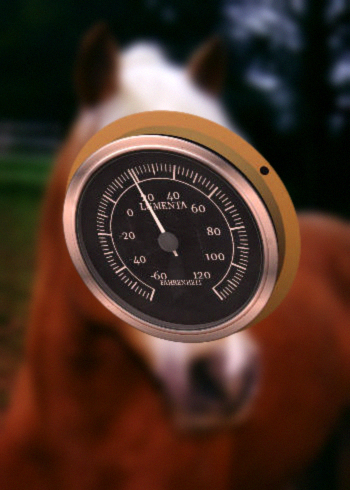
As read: value=20 unit=°F
